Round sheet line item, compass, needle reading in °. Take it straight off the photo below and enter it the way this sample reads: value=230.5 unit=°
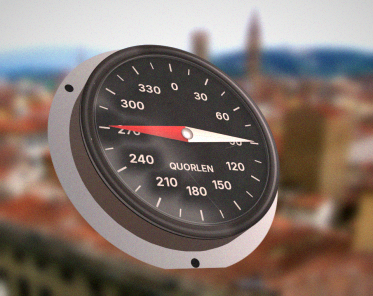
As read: value=270 unit=°
